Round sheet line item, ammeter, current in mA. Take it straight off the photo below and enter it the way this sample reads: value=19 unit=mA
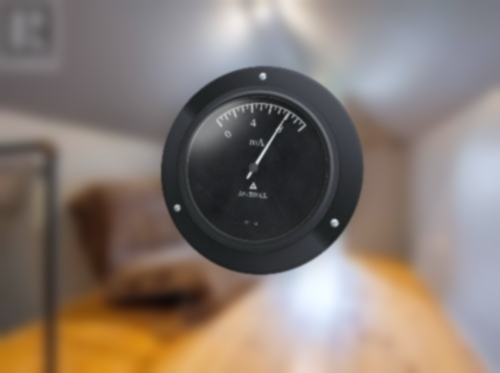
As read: value=8 unit=mA
